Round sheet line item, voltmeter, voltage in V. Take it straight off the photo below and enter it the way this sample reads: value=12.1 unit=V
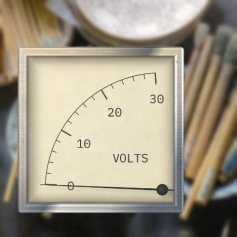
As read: value=0 unit=V
